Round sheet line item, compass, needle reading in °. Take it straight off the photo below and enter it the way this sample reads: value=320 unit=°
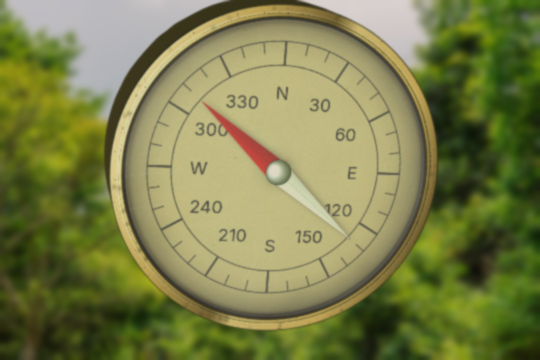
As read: value=310 unit=°
